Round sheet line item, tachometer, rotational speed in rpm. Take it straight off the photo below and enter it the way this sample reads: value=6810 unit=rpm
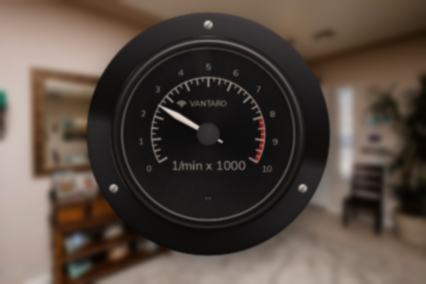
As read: value=2500 unit=rpm
